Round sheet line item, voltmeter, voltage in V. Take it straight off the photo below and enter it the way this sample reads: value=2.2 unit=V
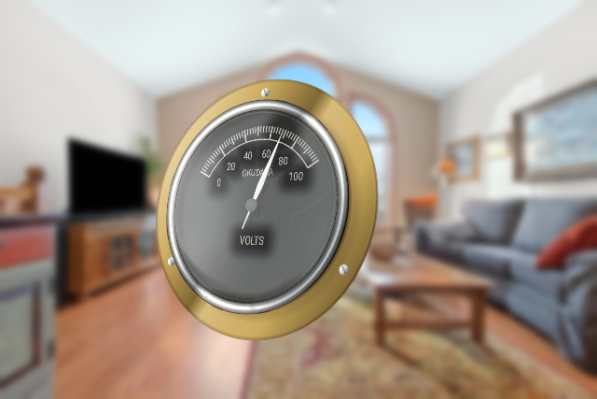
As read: value=70 unit=V
